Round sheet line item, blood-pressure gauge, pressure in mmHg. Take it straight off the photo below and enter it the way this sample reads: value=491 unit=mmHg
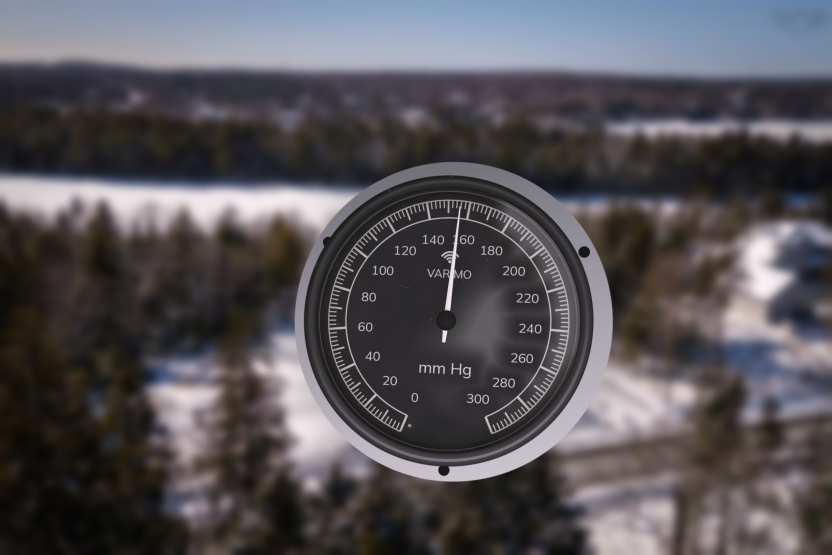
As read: value=156 unit=mmHg
